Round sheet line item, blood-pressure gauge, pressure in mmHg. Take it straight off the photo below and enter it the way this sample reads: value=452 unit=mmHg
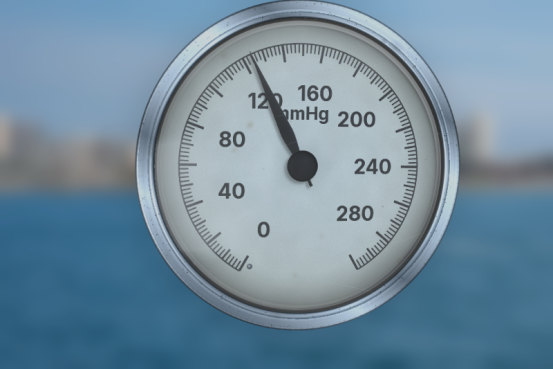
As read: value=124 unit=mmHg
